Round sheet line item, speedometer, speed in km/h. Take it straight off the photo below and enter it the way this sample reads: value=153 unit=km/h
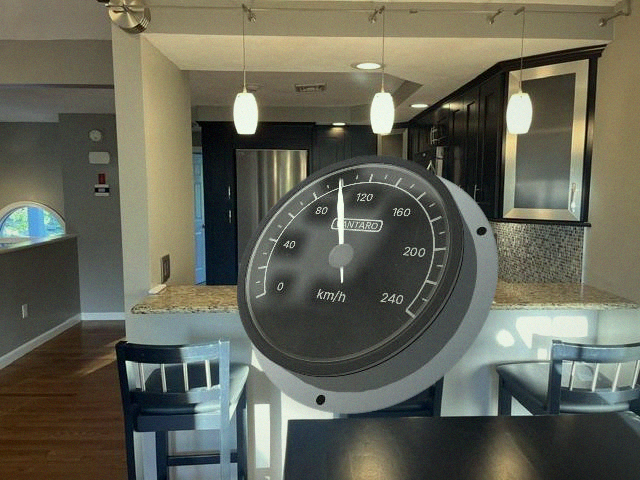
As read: value=100 unit=km/h
